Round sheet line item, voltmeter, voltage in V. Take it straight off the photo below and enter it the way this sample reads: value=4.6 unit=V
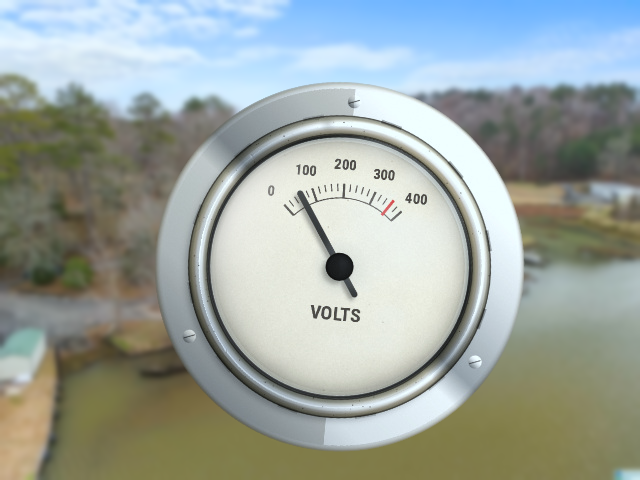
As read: value=60 unit=V
